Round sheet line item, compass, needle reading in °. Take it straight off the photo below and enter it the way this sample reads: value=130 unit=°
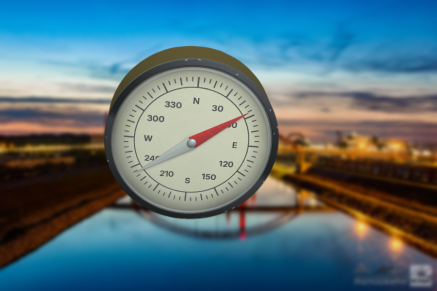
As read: value=55 unit=°
